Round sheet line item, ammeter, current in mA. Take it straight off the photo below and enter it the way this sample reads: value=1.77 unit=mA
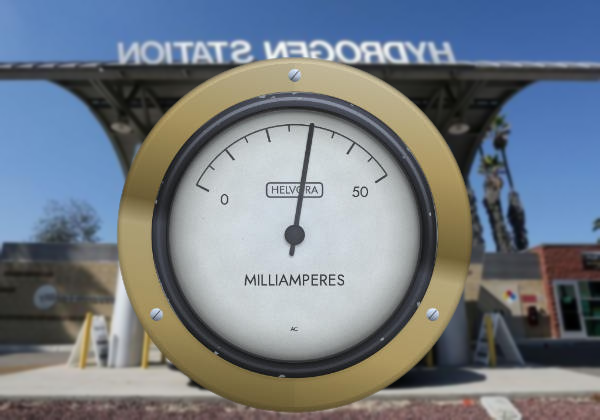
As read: value=30 unit=mA
